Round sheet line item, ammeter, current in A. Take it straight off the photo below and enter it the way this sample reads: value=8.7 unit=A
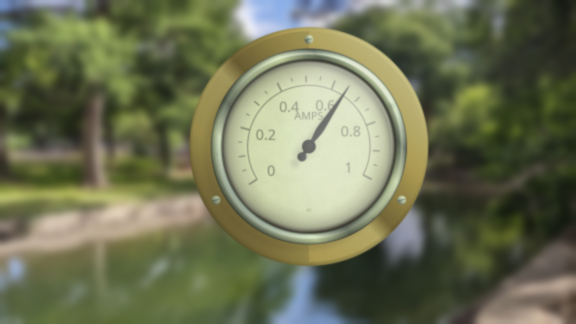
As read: value=0.65 unit=A
